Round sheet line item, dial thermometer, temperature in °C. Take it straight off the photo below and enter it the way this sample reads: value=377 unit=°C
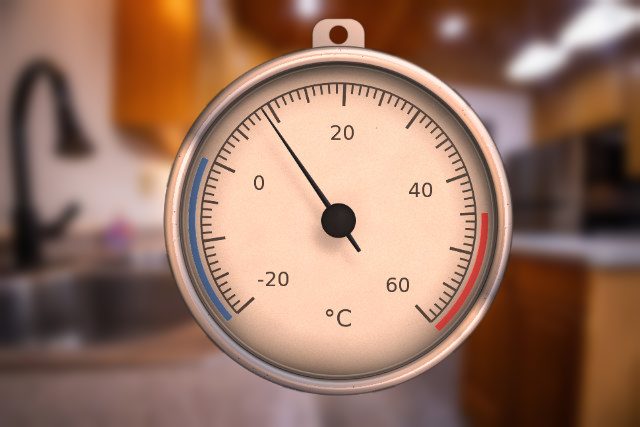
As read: value=9 unit=°C
